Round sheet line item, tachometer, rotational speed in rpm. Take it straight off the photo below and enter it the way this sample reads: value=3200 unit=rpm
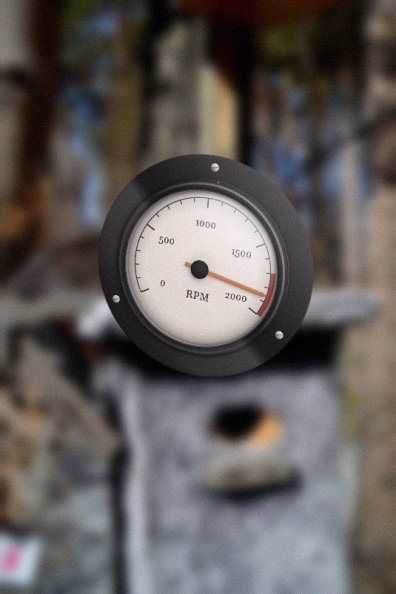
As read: value=1850 unit=rpm
